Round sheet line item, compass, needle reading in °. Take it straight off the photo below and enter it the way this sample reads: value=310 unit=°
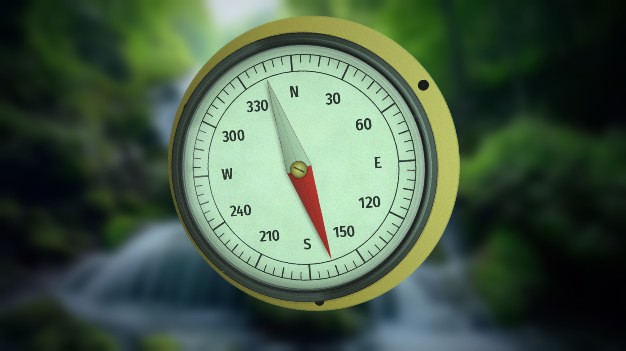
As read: value=165 unit=°
